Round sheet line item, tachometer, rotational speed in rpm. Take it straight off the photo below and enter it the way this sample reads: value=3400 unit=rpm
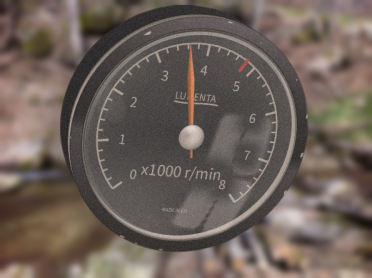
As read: value=3600 unit=rpm
